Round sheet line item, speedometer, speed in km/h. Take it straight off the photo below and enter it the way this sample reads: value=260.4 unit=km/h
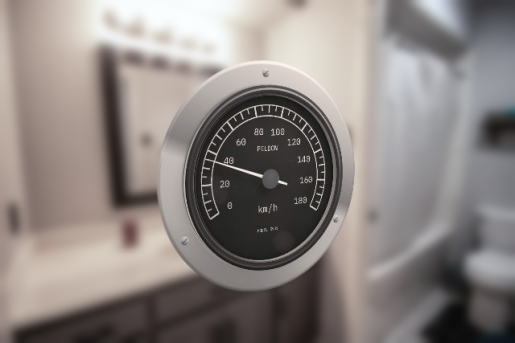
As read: value=35 unit=km/h
